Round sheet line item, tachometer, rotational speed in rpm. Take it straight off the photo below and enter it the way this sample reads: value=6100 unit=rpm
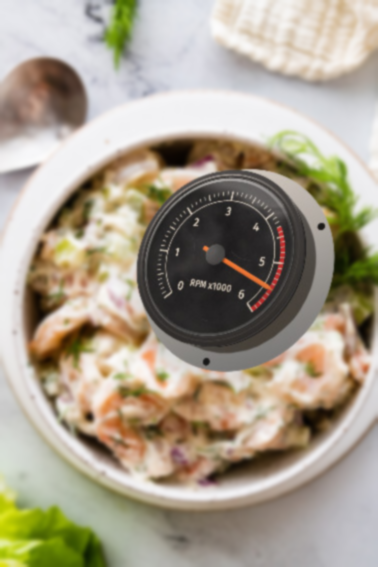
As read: value=5500 unit=rpm
